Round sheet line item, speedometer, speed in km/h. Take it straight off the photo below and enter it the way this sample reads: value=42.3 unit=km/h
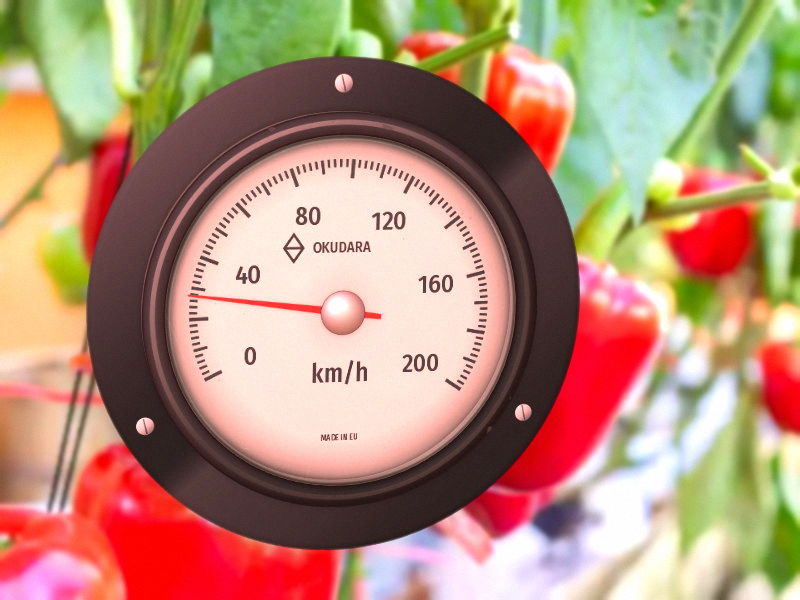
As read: value=28 unit=km/h
